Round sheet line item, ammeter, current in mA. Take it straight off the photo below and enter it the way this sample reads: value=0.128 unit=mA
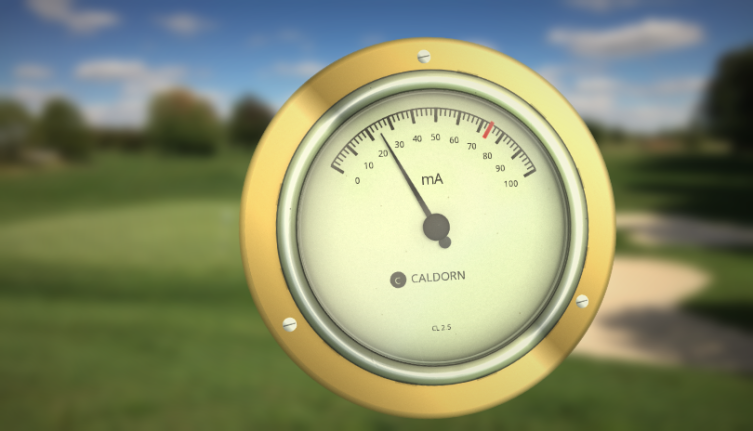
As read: value=24 unit=mA
